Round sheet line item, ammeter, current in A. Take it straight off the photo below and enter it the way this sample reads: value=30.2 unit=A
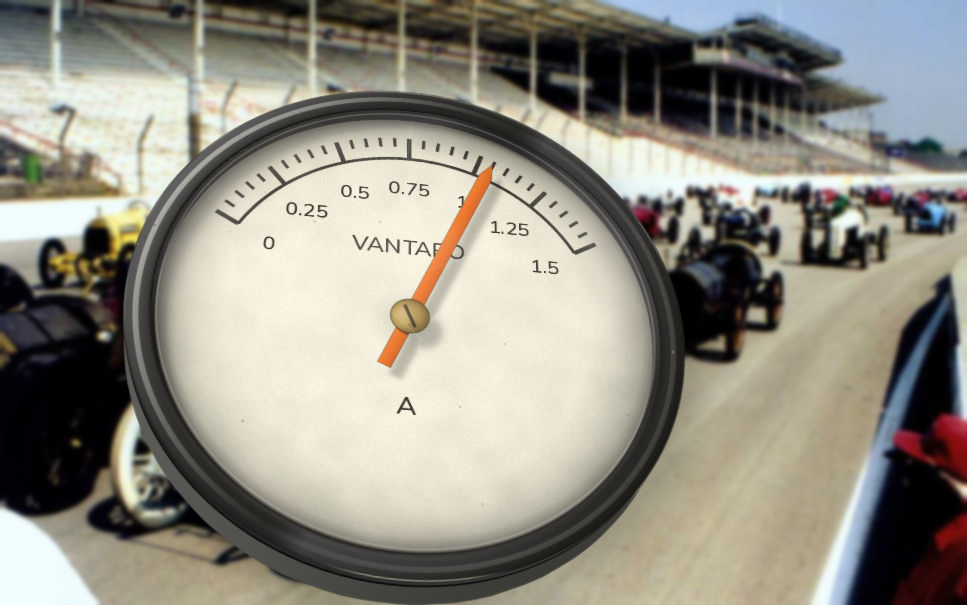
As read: value=1.05 unit=A
